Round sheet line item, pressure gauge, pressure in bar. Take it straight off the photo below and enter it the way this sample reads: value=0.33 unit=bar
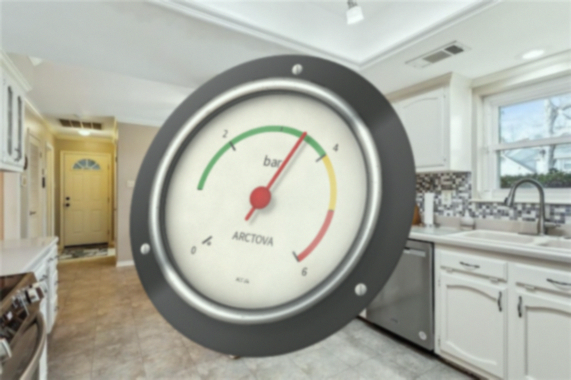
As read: value=3.5 unit=bar
